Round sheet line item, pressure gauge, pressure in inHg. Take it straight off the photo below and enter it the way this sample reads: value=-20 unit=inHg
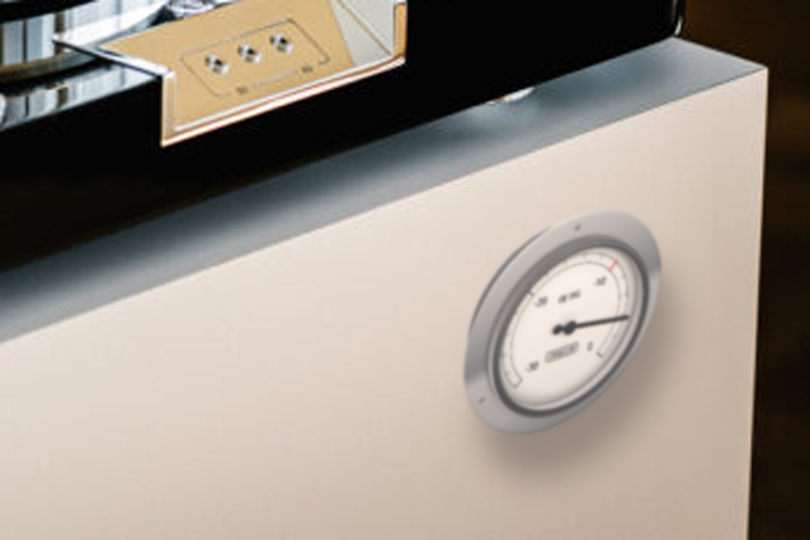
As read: value=-4 unit=inHg
